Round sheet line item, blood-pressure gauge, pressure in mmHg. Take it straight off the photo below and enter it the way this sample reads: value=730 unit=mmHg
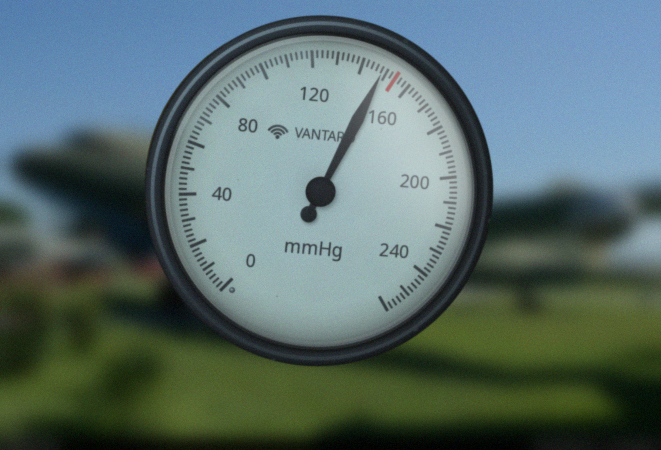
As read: value=148 unit=mmHg
